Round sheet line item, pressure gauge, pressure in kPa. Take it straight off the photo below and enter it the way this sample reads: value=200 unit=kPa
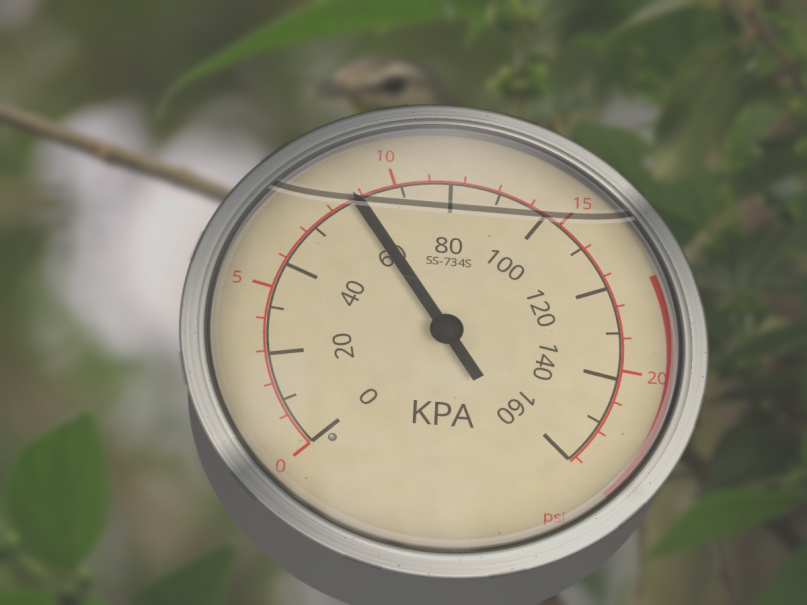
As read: value=60 unit=kPa
